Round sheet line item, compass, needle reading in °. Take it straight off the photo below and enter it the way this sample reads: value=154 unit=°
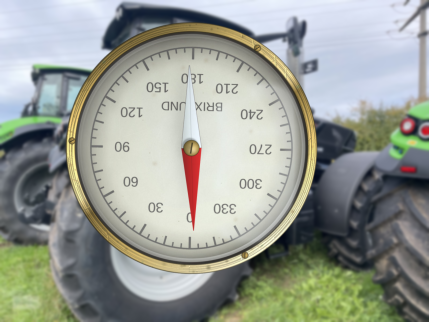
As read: value=357.5 unit=°
